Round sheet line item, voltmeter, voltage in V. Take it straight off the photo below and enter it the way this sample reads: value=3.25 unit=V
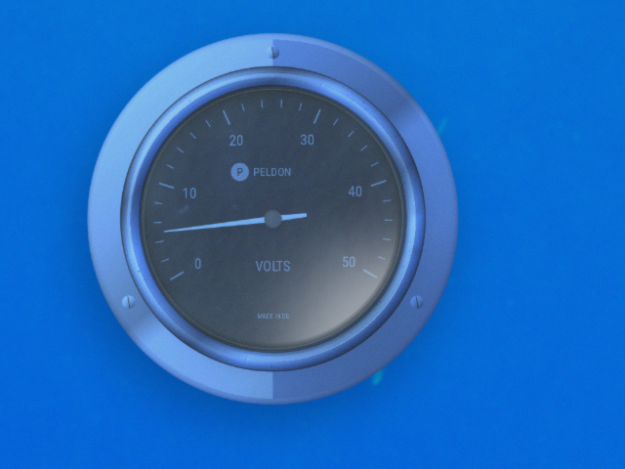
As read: value=5 unit=V
